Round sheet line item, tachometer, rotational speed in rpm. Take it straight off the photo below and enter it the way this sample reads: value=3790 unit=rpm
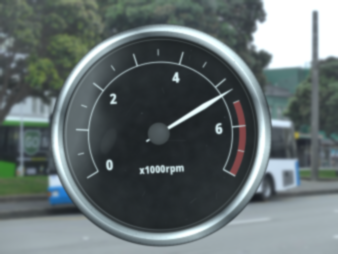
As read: value=5250 unit=rpm
